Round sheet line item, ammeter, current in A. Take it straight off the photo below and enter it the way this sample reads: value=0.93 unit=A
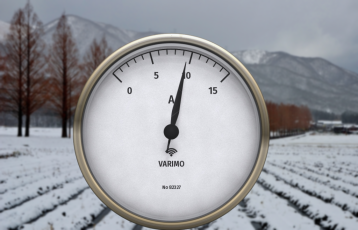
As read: value=9.5 unit=A
